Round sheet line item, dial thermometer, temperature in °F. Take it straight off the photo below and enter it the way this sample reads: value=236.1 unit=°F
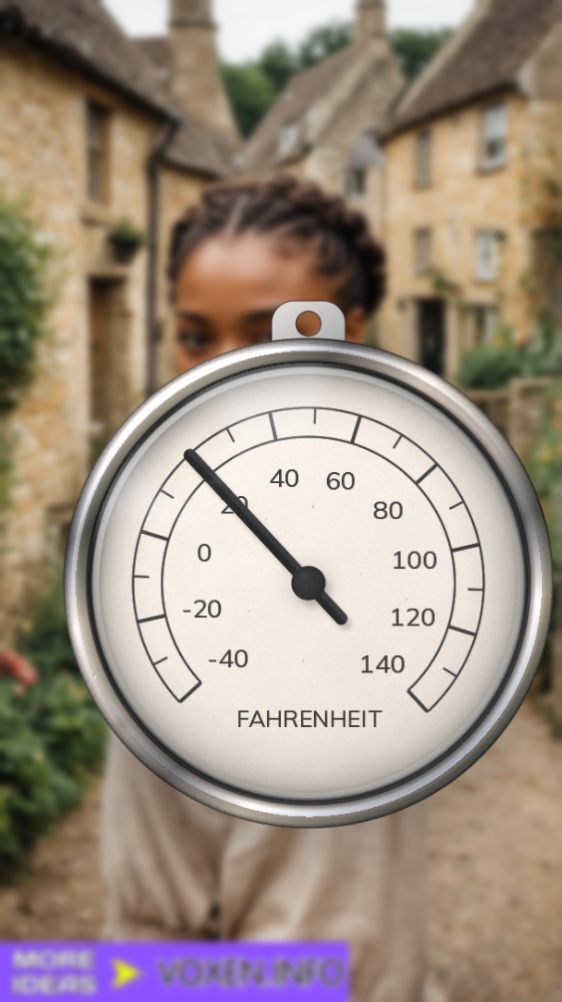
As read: value=20 unit=°F
